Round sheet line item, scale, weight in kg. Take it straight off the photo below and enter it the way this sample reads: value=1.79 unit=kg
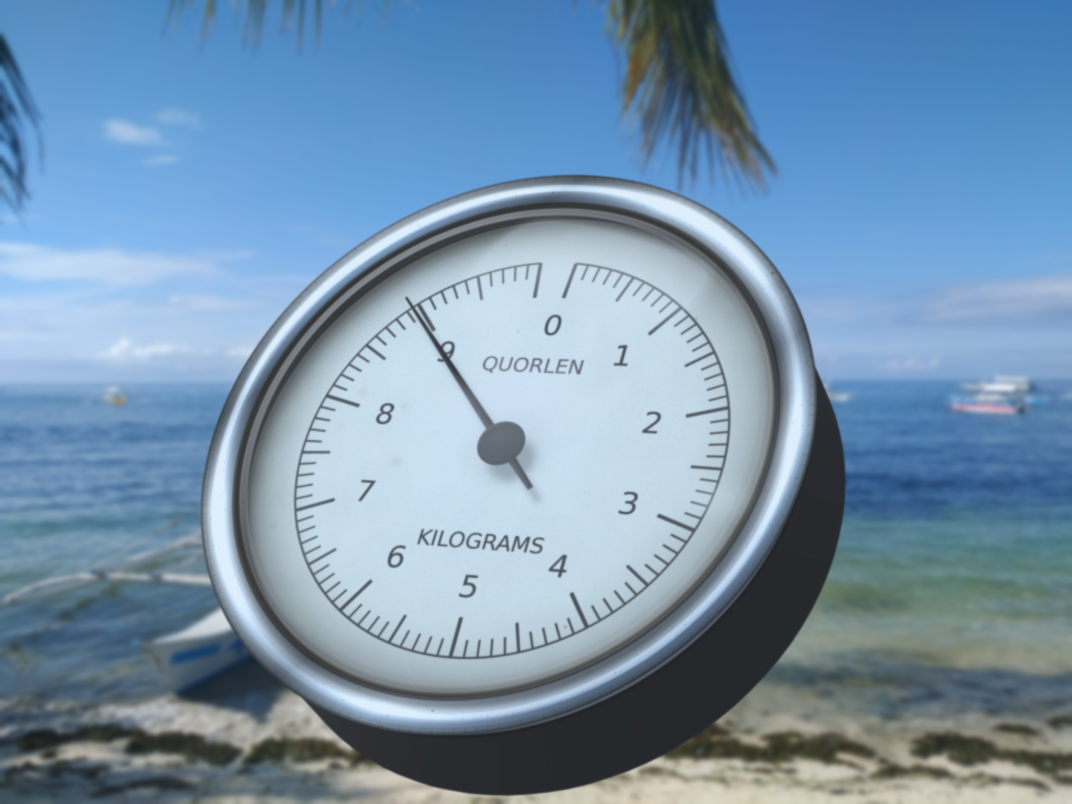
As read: value=8.95 unit=kg
